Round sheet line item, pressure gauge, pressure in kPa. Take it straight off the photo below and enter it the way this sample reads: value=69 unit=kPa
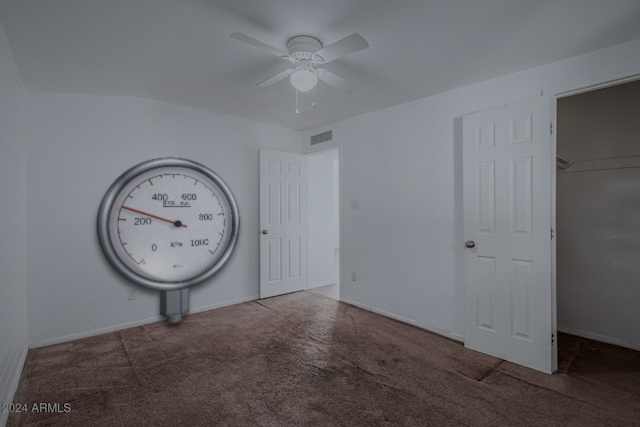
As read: value=250 unit=kPa
